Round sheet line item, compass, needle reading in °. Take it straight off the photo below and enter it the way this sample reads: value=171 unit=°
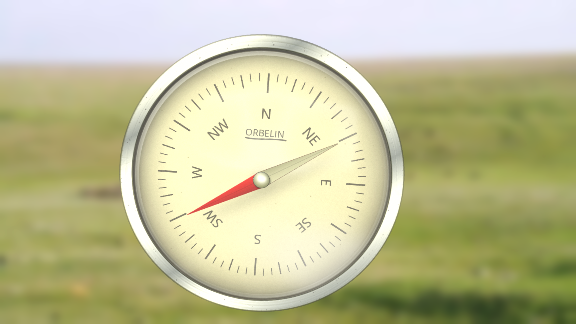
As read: value=240 unit=°
